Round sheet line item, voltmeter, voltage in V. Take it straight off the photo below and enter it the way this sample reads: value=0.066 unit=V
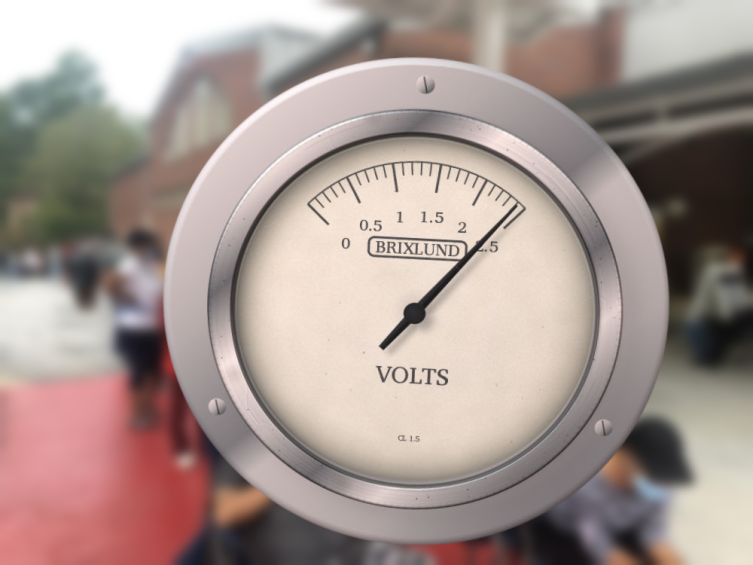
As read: value=2.4 unit=V
